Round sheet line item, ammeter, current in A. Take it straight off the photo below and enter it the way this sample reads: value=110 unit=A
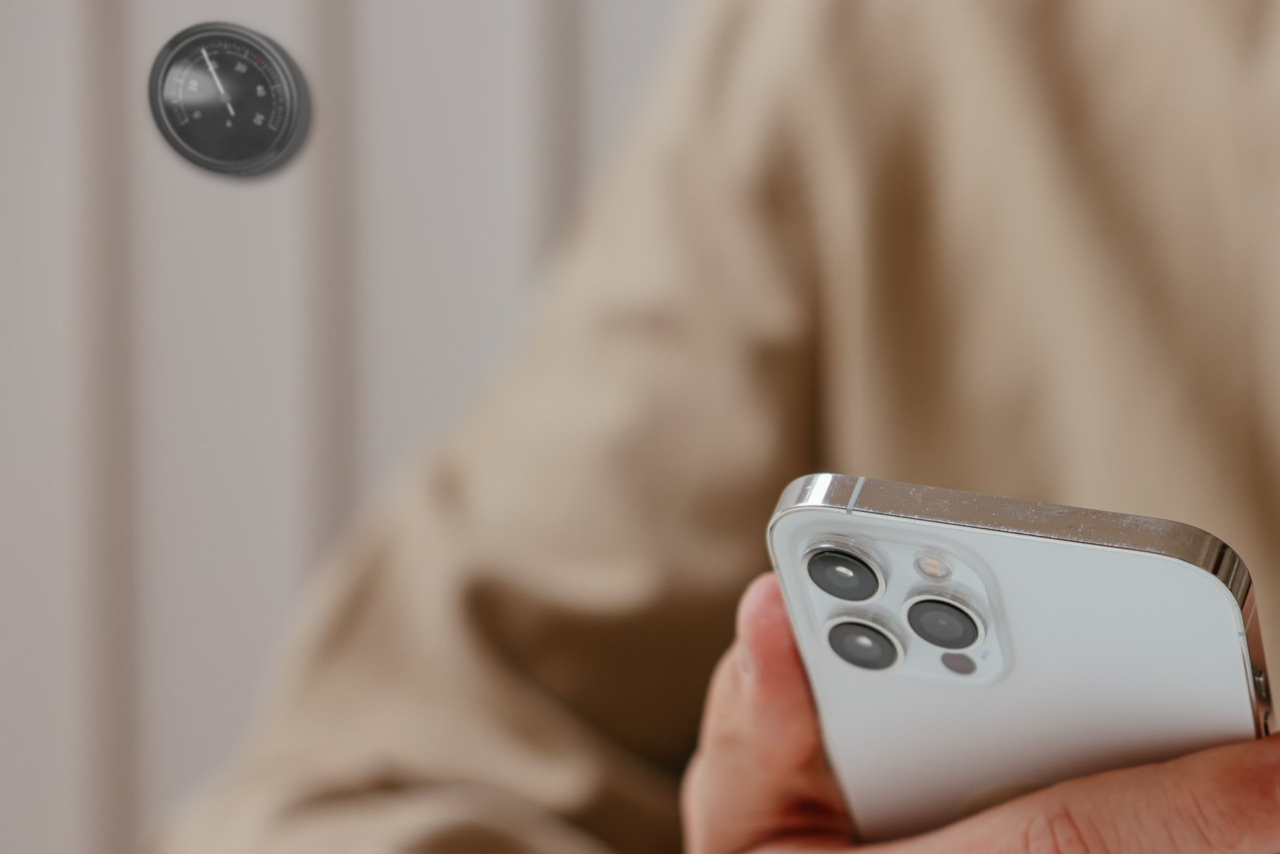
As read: value=20 unit=A
